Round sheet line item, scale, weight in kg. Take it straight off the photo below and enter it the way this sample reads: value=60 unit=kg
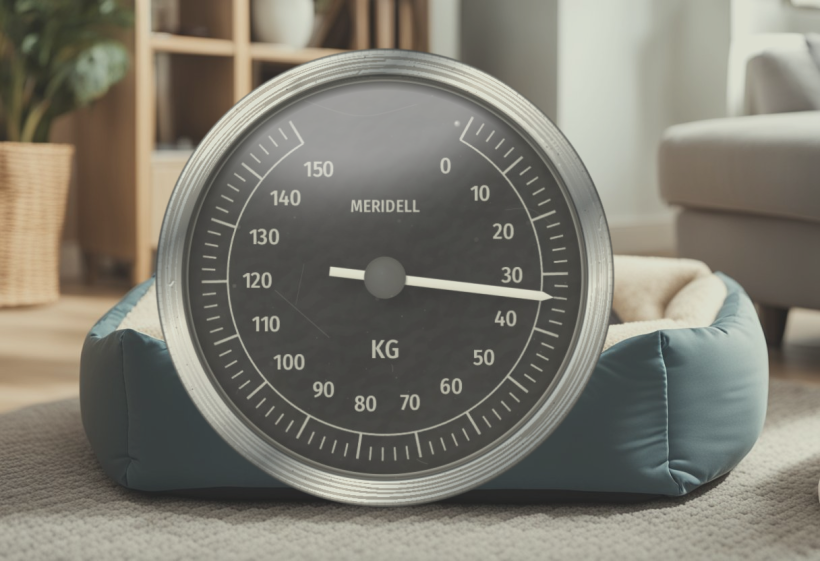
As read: value=34 unit=kg
